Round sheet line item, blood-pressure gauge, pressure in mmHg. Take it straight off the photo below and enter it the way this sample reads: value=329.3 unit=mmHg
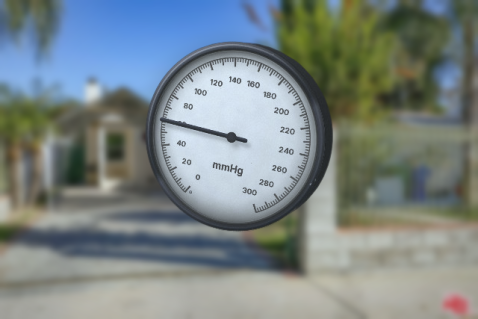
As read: value=60 unit=mmHg
